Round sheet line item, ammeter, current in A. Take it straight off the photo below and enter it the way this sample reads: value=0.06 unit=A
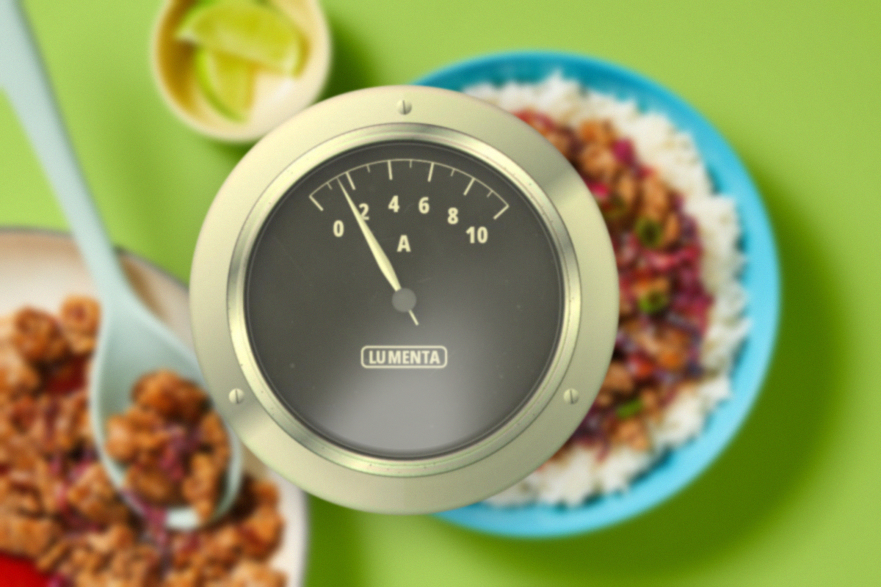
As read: value=1.5 unit=A
